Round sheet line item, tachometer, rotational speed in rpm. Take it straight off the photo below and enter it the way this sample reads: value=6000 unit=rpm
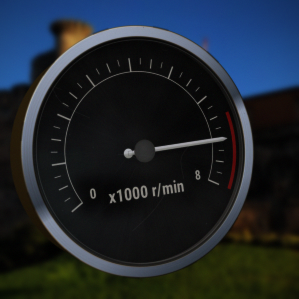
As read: value=7000 unit=rpm
